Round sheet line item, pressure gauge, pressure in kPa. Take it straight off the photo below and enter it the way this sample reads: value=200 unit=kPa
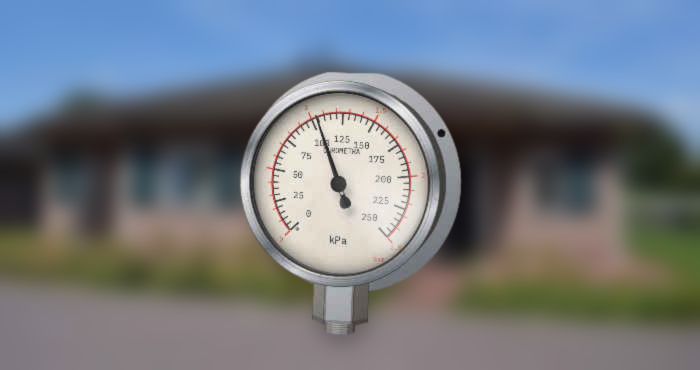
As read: value=105 unit=kPa
